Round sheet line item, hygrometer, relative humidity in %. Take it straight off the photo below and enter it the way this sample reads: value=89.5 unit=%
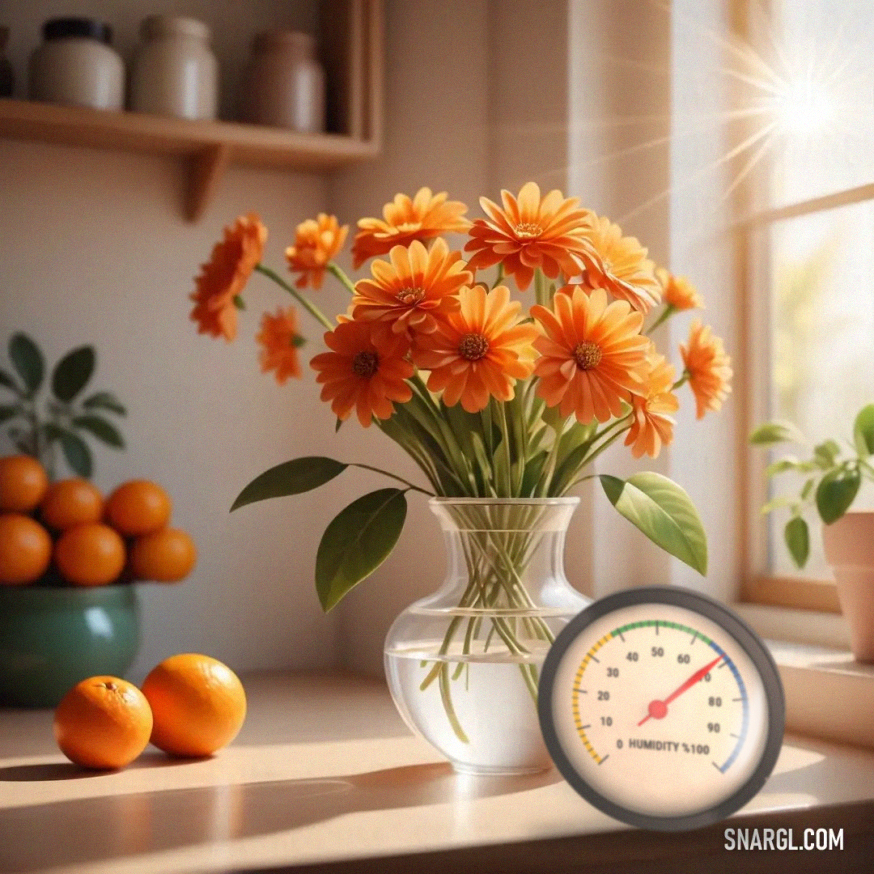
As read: value=68 unit=%
